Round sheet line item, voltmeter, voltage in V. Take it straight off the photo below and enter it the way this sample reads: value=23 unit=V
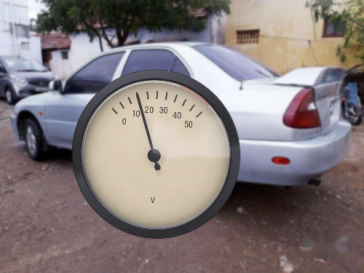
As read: value=15 unit=V
